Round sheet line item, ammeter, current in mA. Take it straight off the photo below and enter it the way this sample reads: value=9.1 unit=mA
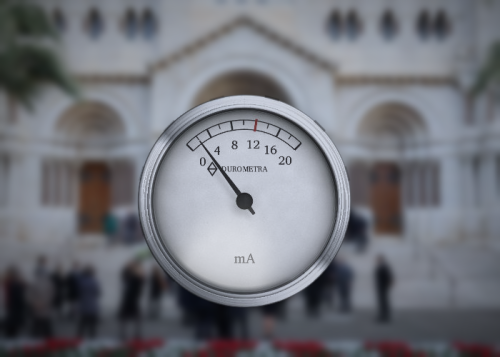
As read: value=2 unit=mA
